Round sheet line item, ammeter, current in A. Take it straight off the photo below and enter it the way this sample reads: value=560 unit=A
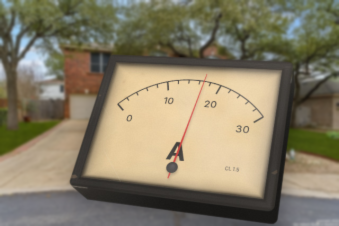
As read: value=17 unit=A
